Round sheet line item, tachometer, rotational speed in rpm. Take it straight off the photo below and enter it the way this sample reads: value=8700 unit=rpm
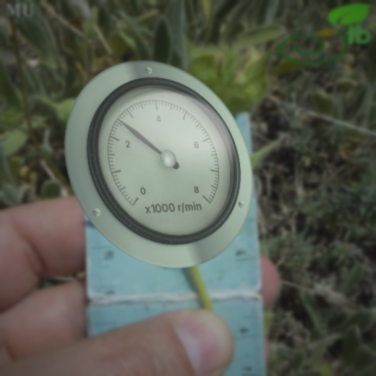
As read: value=2500 unit=rpm
